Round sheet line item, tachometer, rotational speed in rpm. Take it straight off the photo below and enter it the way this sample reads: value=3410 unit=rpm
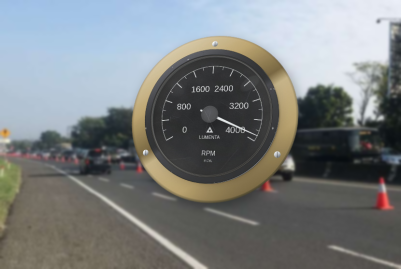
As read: value=3900 unit=rpm
